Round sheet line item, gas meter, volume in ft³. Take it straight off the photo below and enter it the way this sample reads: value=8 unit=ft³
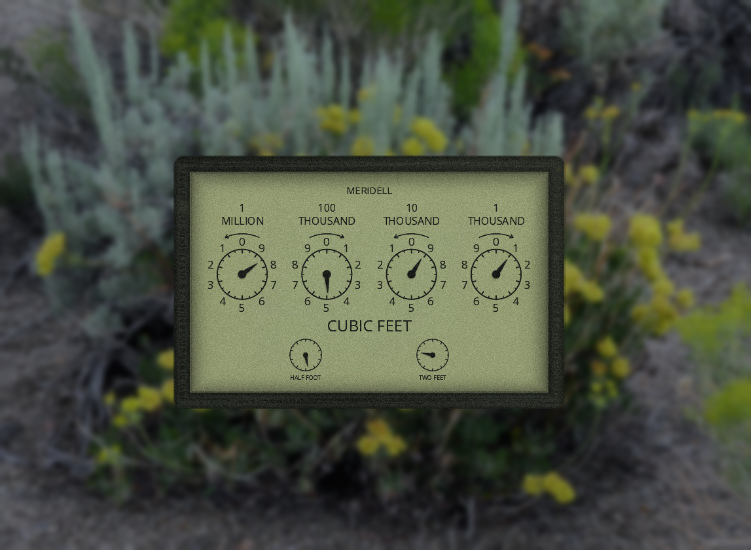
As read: value=849100 unit=ft³
